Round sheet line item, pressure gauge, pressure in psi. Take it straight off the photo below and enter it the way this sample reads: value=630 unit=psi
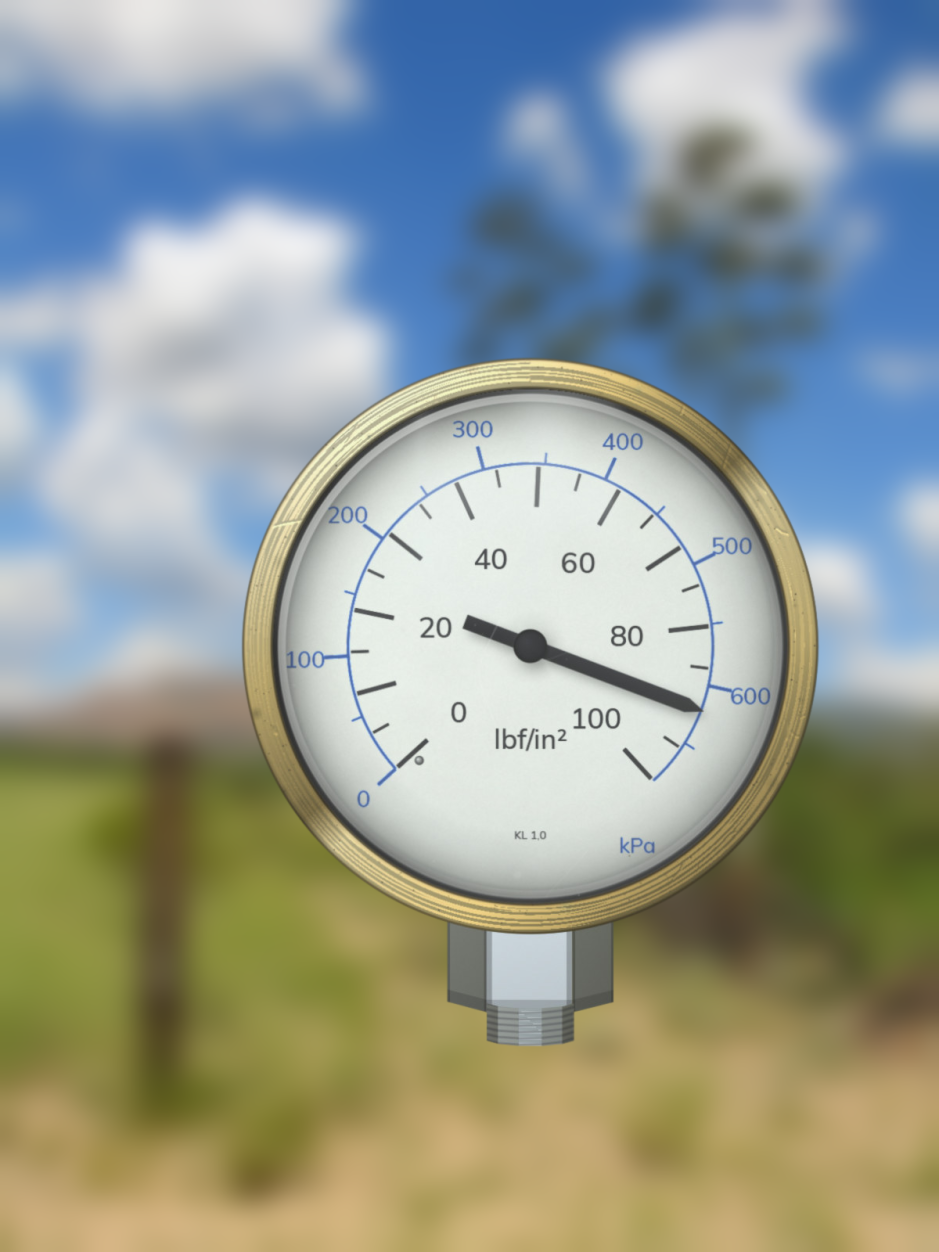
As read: value=90 unit=psi
